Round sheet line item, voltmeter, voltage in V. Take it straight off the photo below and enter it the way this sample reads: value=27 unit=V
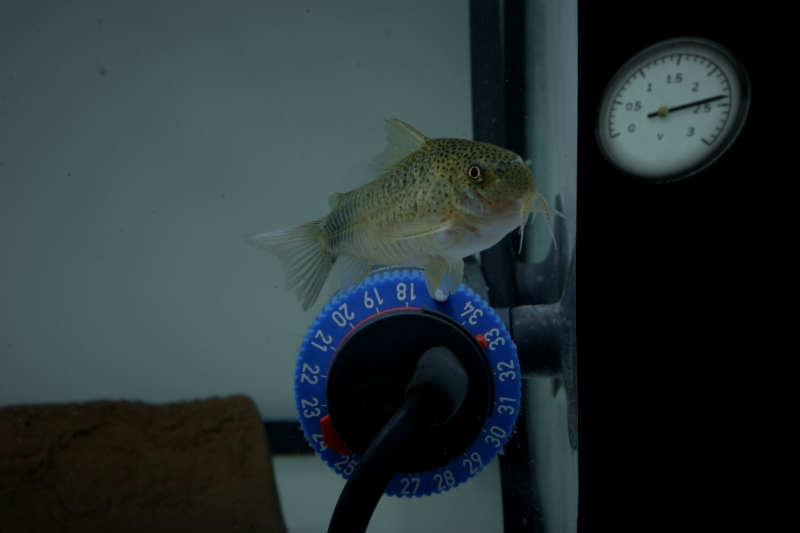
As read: value=2.4 unit=V
